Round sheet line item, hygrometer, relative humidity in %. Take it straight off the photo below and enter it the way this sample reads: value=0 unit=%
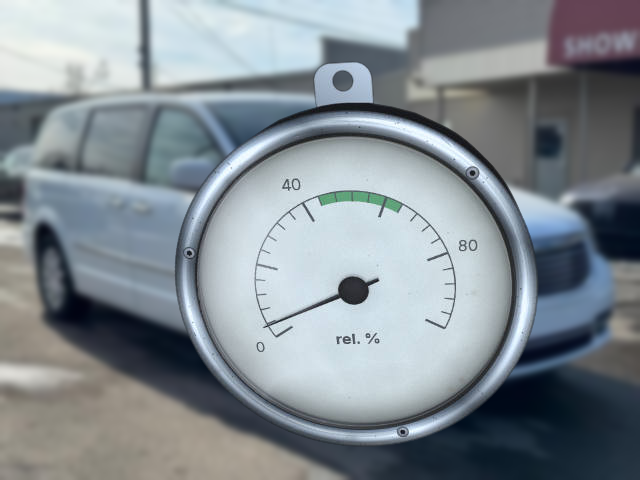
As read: value=4 unit=%
